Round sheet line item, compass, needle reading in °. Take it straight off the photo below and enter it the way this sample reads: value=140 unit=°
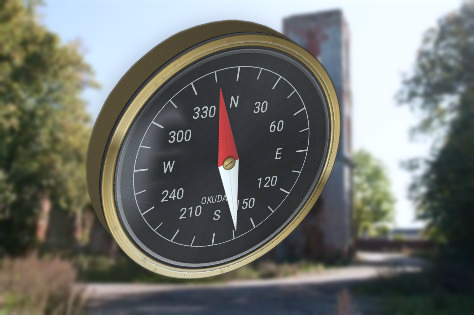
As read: value=345 unit=°
